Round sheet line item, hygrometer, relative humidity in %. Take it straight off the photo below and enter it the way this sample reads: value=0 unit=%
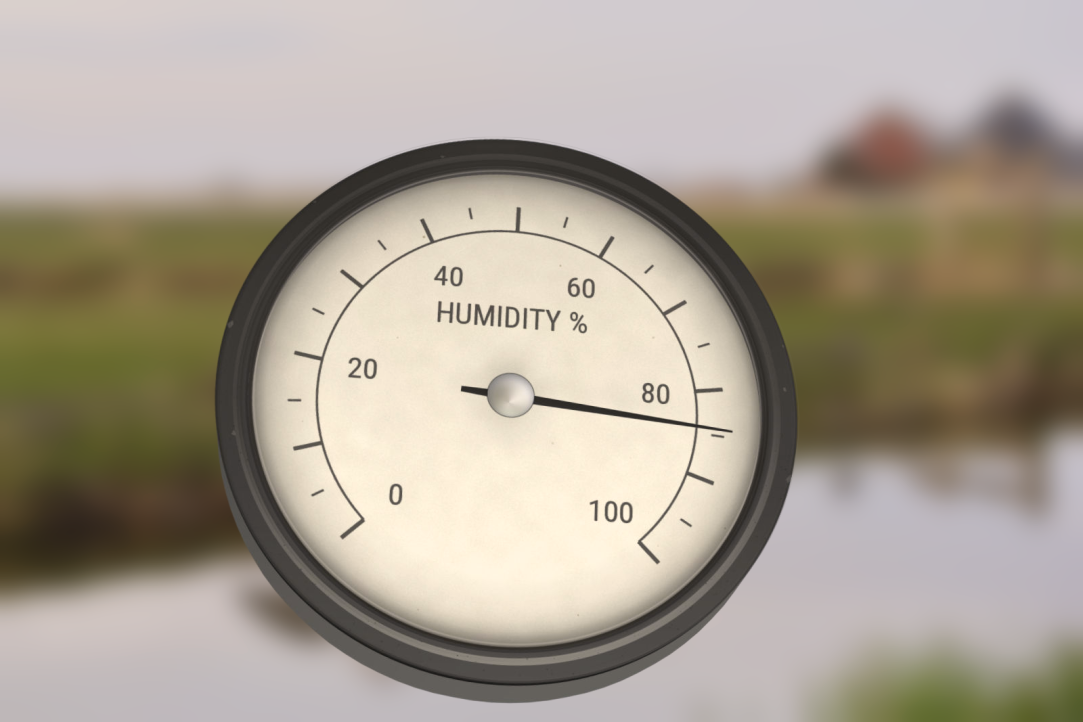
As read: value=85 unit=%
